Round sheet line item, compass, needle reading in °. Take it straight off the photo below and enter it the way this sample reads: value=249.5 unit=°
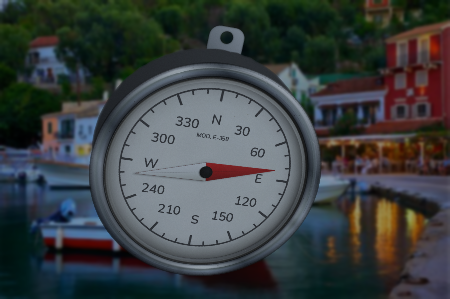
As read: value=80 unit=°
